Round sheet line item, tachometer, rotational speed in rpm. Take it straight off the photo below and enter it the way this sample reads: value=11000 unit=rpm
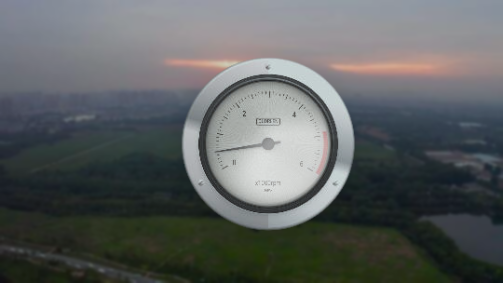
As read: value=500 unit=rpm
